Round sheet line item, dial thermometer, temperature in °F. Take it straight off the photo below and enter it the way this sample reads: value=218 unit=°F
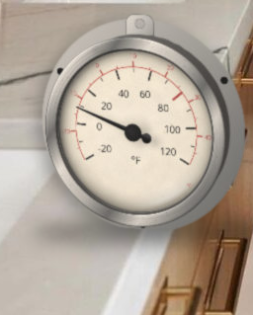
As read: value=10 unit=°F
